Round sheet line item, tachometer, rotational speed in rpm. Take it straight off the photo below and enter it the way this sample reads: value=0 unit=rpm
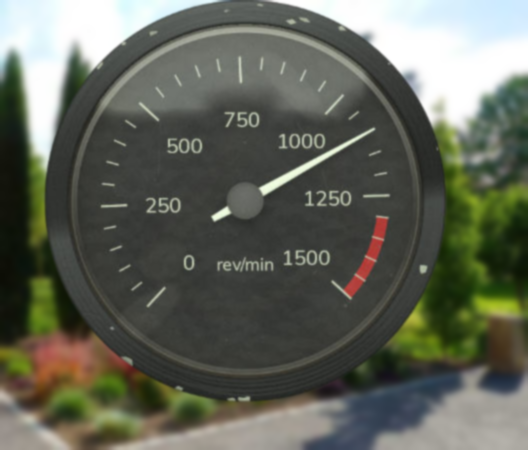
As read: value=1100 unit=rpm
